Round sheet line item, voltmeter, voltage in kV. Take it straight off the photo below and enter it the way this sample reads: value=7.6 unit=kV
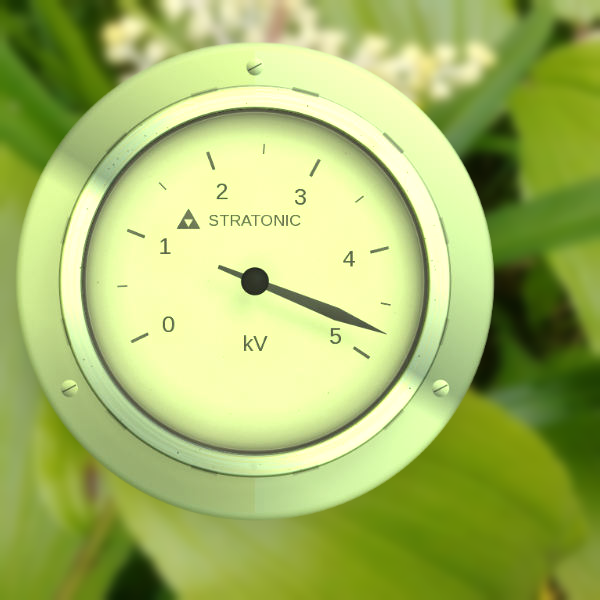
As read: value=4.75 unit=kV
